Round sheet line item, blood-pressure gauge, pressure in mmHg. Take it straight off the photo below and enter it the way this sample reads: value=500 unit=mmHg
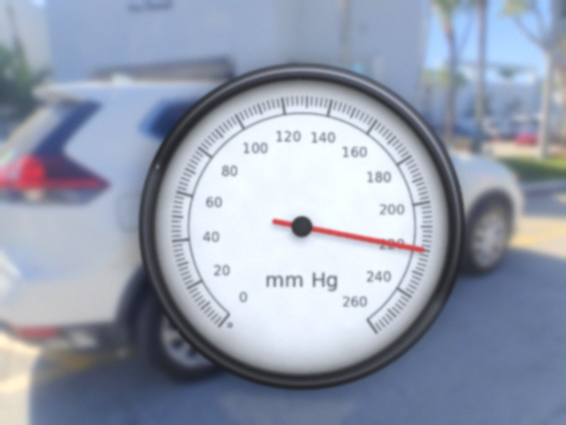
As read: value=220 unit=mmHg
